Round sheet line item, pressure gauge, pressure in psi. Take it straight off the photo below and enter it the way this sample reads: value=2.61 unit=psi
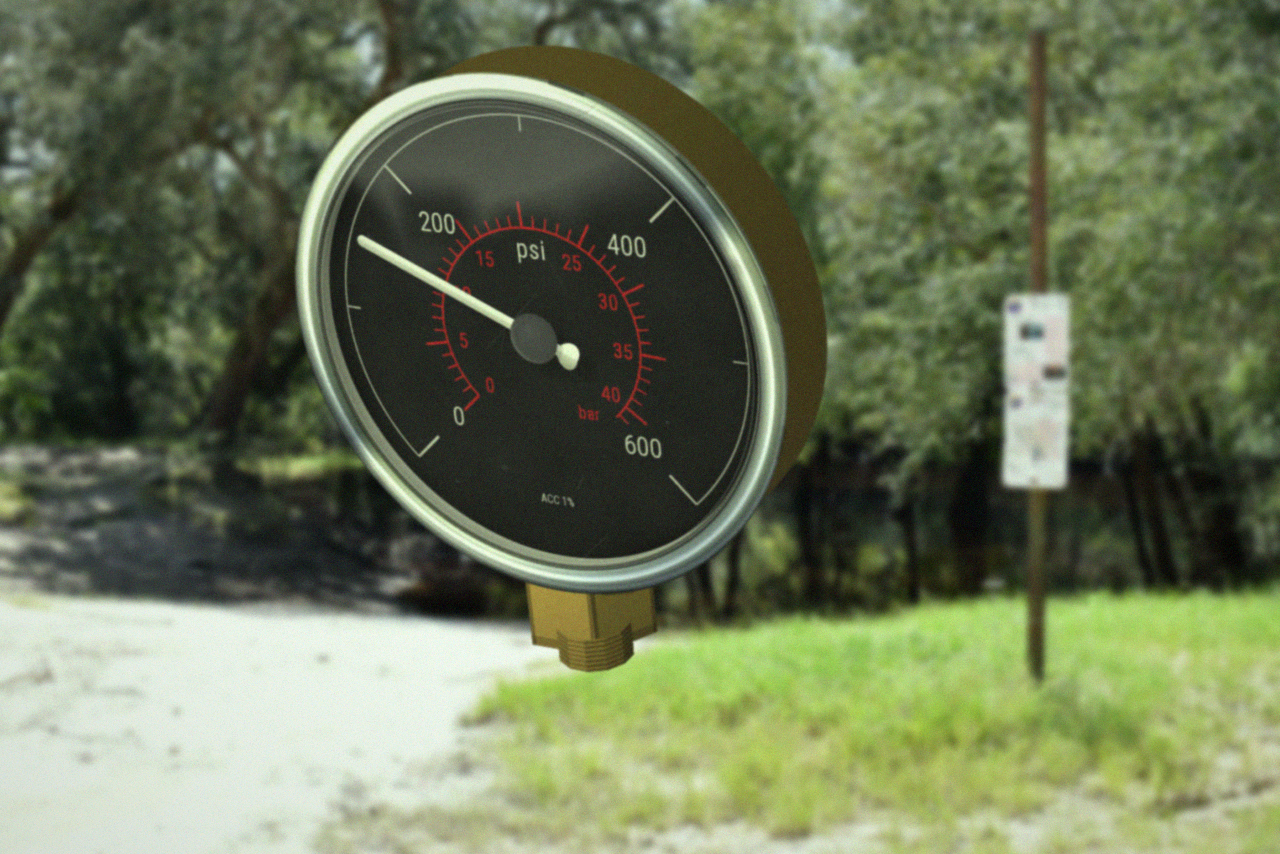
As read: value=150 unit=psi
